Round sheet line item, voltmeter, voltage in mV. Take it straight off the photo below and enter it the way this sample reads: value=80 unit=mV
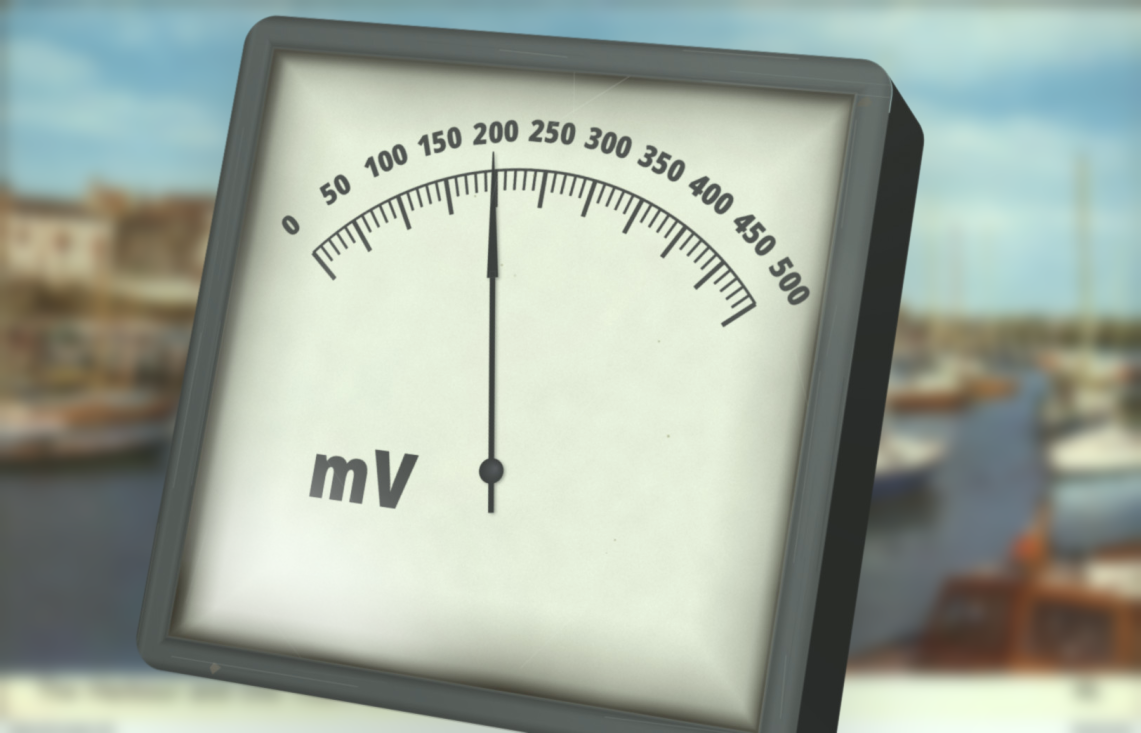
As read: value=200 unit=mV
